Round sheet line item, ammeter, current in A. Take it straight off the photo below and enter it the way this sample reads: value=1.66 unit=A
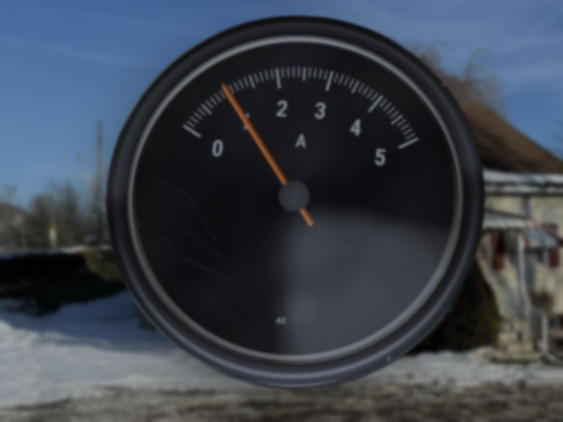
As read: value=1 unit=A
